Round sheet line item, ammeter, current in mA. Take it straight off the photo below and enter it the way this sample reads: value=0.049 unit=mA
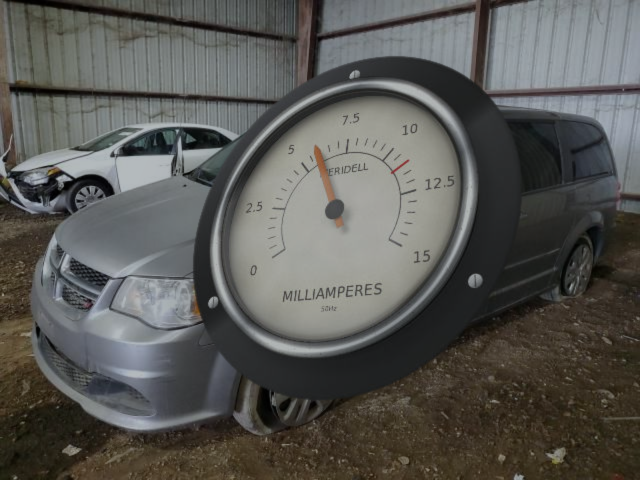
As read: value=6 unit=mA
